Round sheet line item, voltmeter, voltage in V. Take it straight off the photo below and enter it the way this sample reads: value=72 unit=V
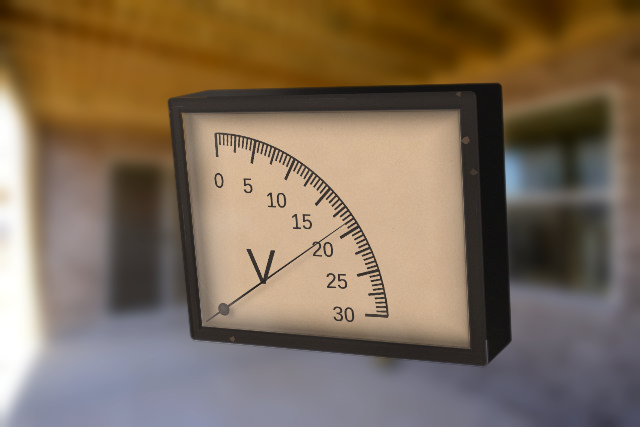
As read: value=19 unit=V
